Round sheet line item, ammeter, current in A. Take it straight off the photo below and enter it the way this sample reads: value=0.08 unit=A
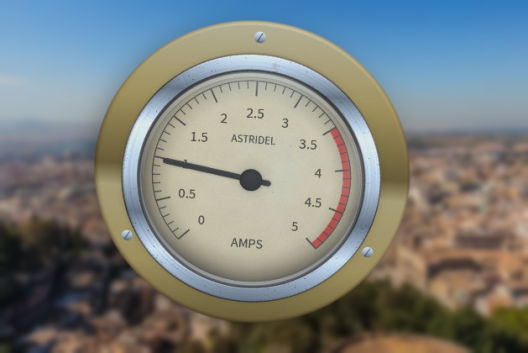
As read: value=1 unit=A
